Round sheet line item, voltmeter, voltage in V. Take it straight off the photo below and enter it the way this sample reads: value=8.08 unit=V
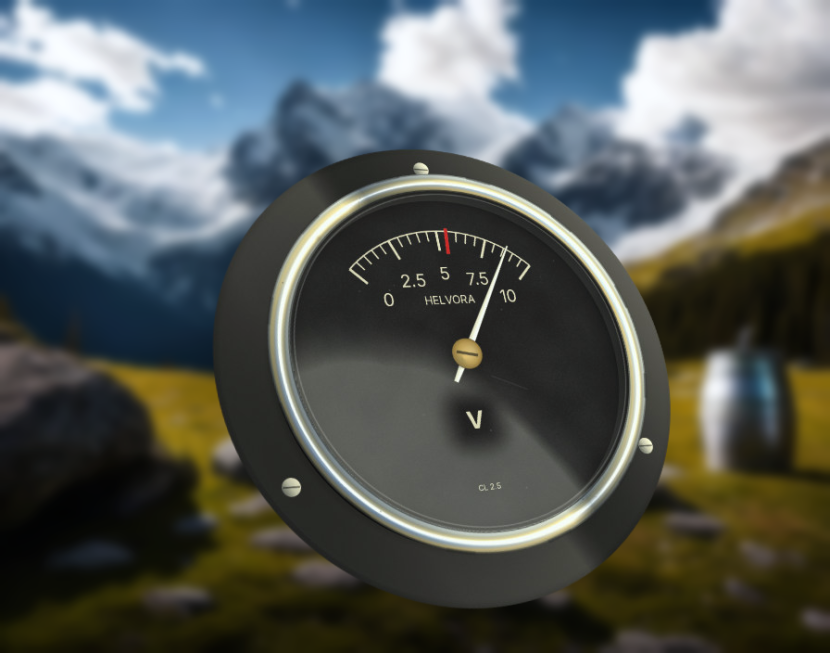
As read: value=8.5 unit=V
